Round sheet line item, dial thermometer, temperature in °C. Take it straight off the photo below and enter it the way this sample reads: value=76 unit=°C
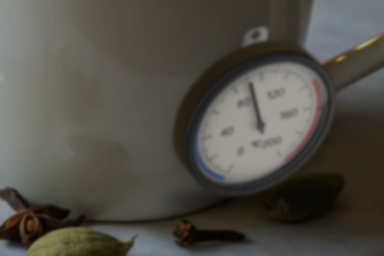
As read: value=90 unit=°C
